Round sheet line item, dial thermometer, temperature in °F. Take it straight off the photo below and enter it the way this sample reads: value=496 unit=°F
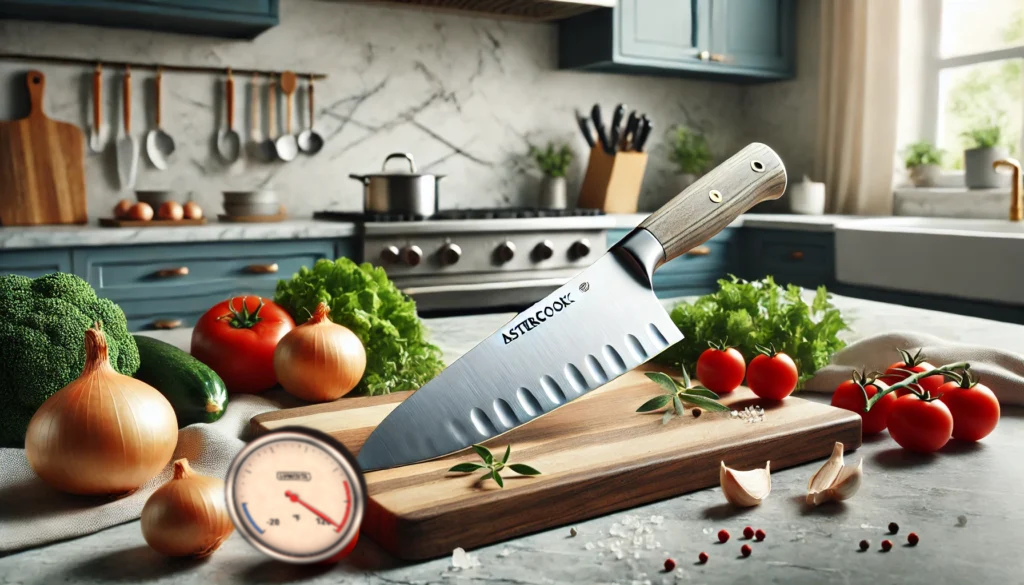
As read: value=116 unit=°F
